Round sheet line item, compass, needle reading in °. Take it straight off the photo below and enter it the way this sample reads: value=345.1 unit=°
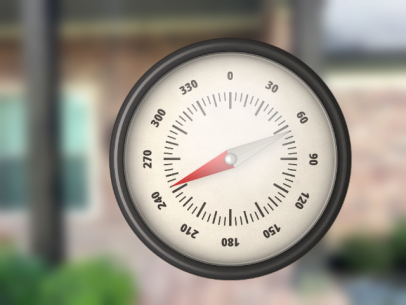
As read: value=245 unit=°
